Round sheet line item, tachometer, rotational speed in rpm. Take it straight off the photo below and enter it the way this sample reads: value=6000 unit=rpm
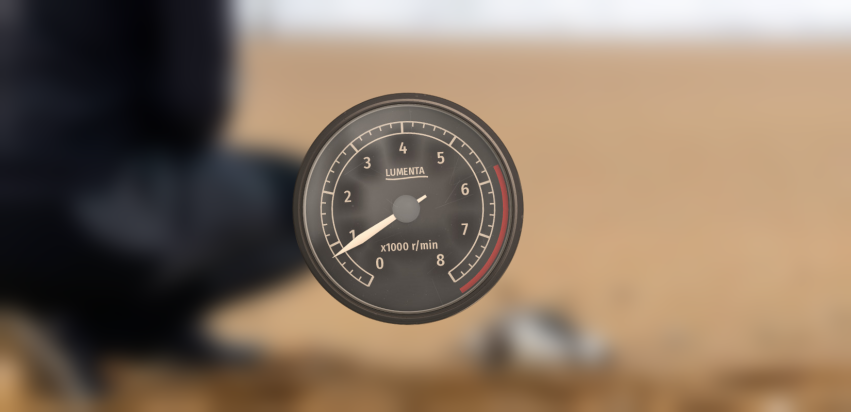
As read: value=800 unit=rpm
